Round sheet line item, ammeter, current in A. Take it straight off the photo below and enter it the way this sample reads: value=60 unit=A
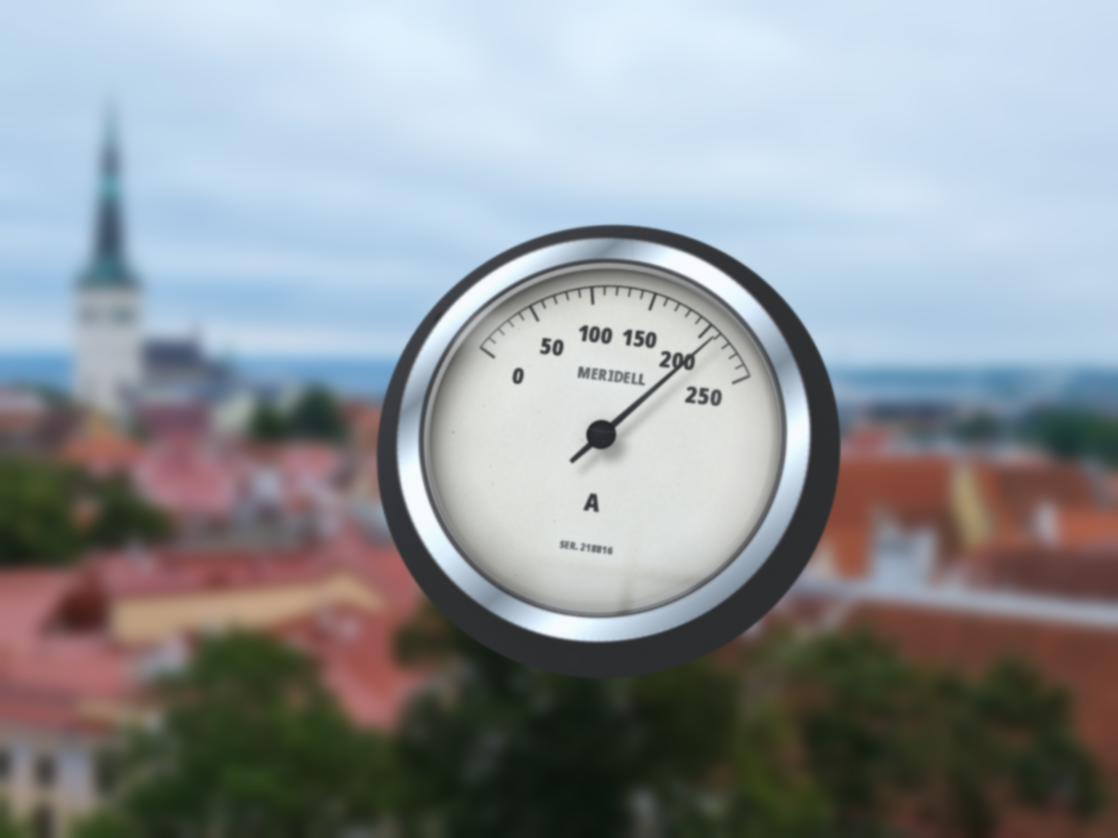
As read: value=210 unit=A
